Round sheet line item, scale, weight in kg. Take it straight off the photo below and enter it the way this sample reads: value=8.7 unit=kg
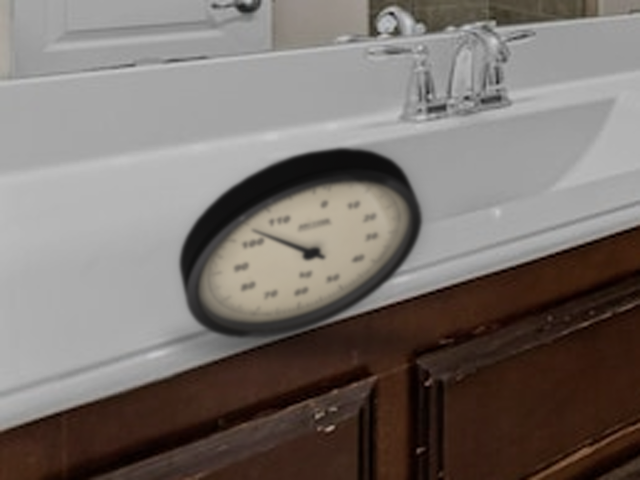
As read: value=105 unit=kg
